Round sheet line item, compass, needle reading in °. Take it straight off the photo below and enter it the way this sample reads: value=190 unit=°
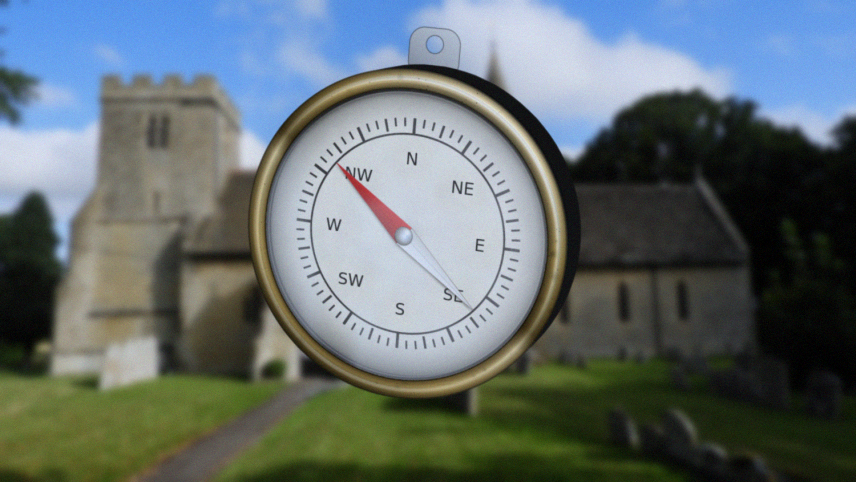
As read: value=310 unit=°
